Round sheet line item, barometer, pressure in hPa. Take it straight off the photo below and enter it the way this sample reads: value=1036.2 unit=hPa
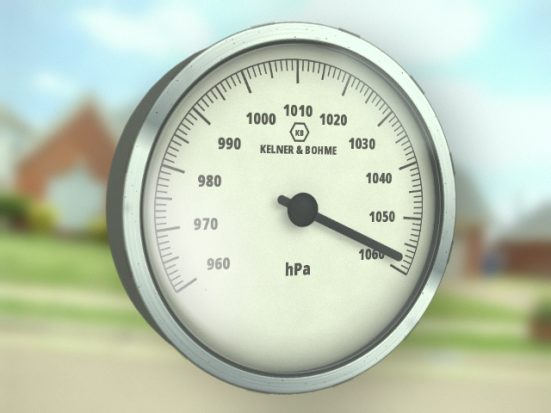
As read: value=1058 unit=hPa
